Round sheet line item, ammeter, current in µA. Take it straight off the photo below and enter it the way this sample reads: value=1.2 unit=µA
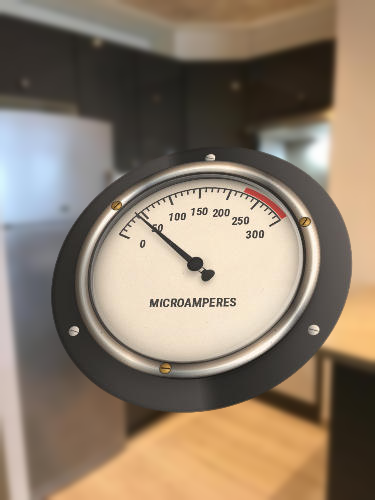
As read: value=40 unit=µA
